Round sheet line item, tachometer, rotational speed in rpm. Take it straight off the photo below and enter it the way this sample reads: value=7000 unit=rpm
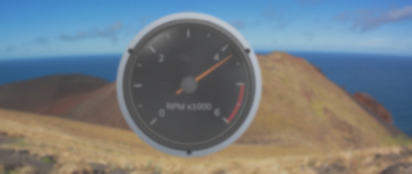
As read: value=4250 unit=rpm
